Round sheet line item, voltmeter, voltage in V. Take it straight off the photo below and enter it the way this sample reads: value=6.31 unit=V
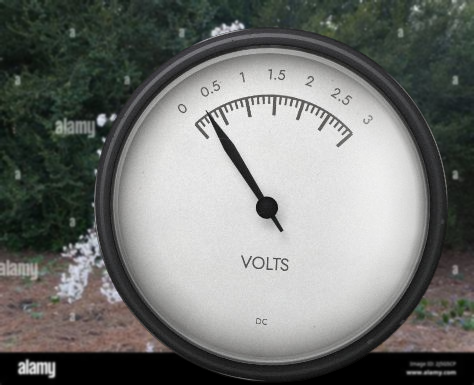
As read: value=0.3 unit=V
